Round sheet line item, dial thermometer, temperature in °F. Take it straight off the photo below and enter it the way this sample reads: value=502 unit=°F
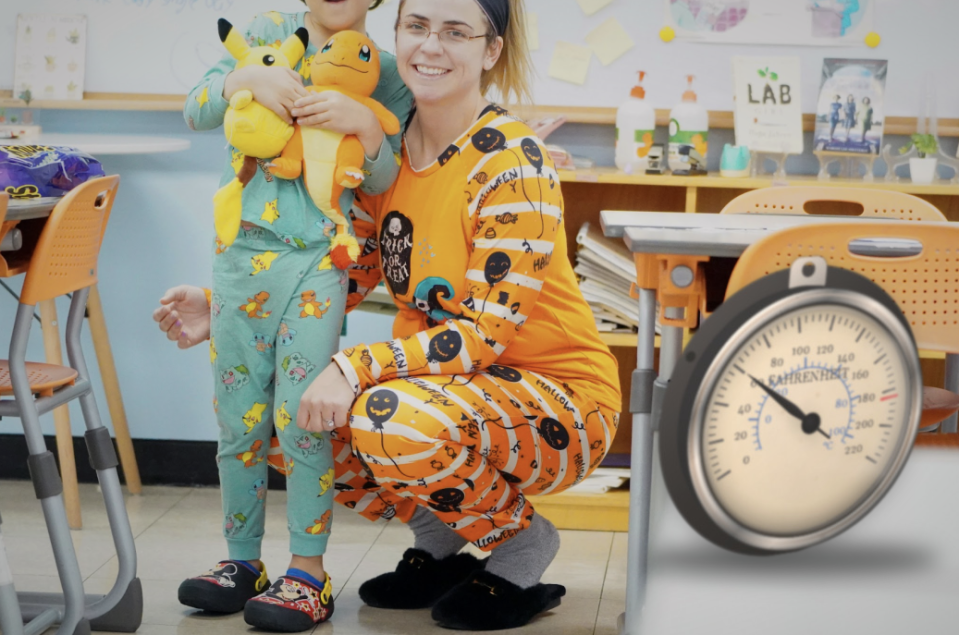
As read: value=60 unit=°F
